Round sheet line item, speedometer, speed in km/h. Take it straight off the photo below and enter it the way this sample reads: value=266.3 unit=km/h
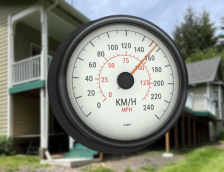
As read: value=155 unit=km/h
